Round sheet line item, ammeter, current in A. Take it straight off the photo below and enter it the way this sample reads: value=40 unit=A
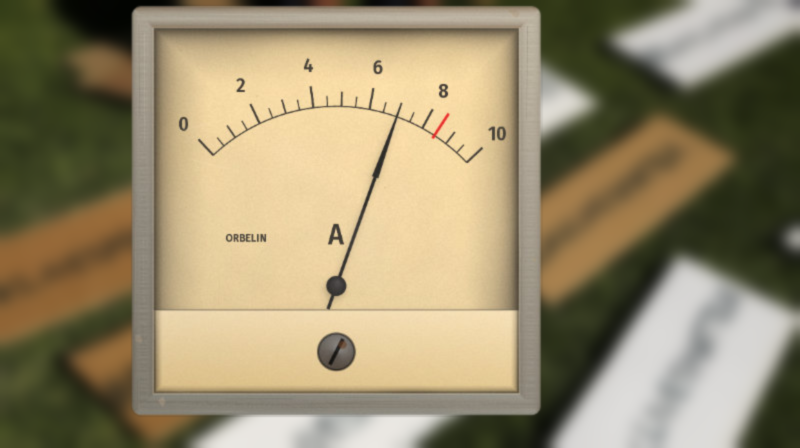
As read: value=7 unit=A
